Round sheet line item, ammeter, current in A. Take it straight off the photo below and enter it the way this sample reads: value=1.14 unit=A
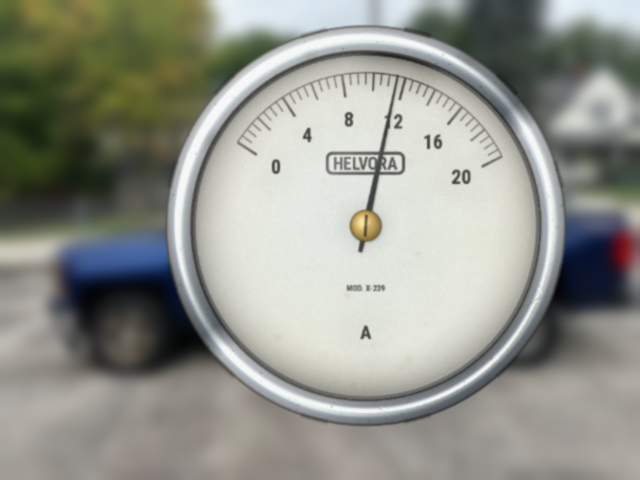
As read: value=11.5 unit=A
